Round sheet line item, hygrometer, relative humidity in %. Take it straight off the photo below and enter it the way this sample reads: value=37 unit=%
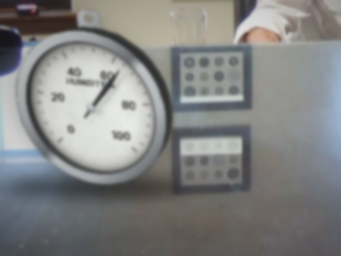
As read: value=64 unit=%
